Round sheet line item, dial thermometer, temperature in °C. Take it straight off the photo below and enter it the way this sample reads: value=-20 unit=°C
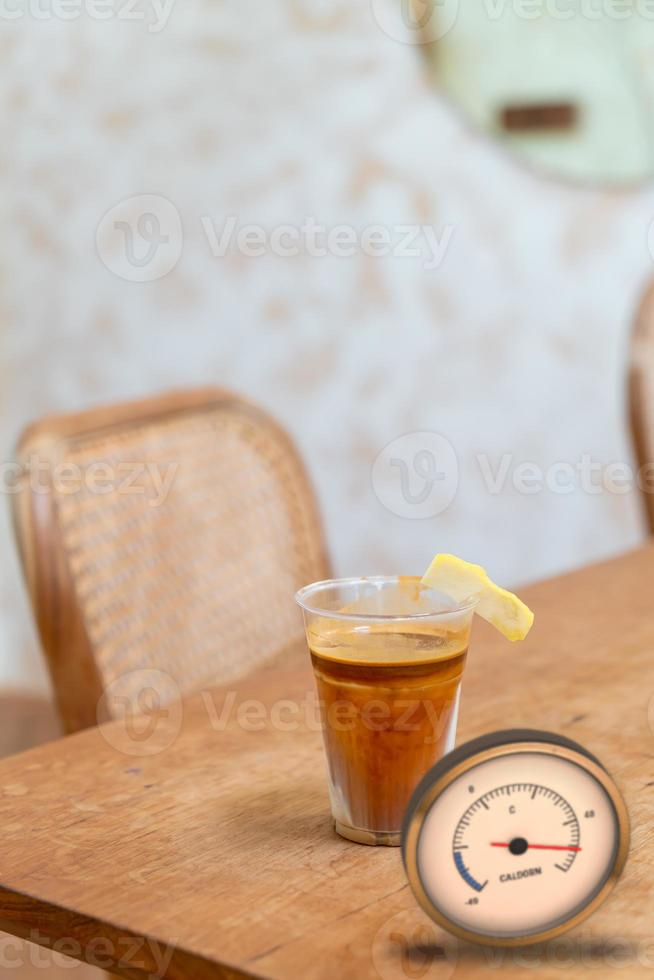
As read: value=50 unit=°C
